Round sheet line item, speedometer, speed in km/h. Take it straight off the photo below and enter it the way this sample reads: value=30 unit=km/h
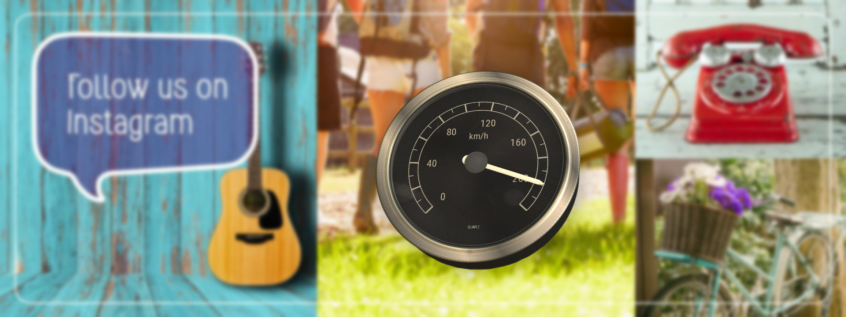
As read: value=200 unit=km/h
